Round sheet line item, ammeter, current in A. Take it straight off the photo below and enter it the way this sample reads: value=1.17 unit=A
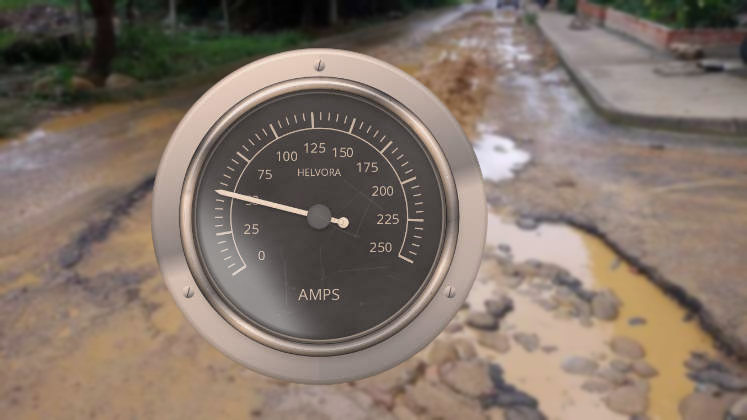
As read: value=50 unit=A
